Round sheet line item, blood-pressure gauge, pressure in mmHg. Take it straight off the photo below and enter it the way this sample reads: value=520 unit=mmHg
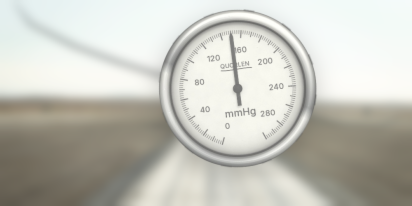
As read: value=150 unit=mmHg
